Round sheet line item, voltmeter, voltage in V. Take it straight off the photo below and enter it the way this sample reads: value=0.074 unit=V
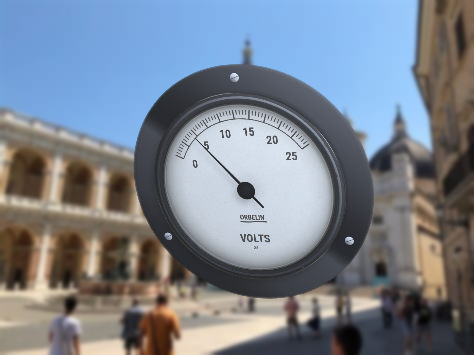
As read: value=5 unit=V
